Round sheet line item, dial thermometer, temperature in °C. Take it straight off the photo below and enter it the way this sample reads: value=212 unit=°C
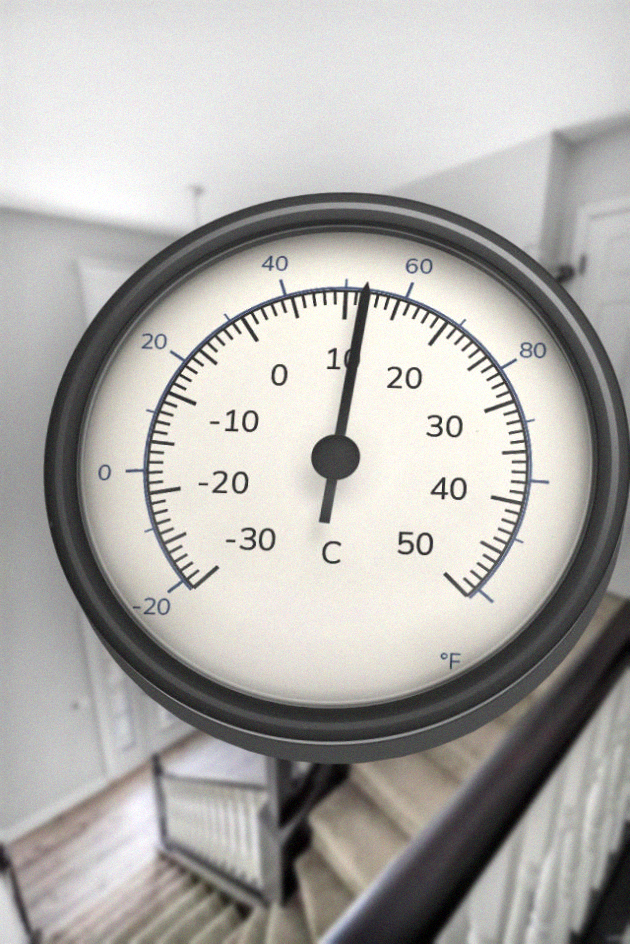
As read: value=12 unit=°C
